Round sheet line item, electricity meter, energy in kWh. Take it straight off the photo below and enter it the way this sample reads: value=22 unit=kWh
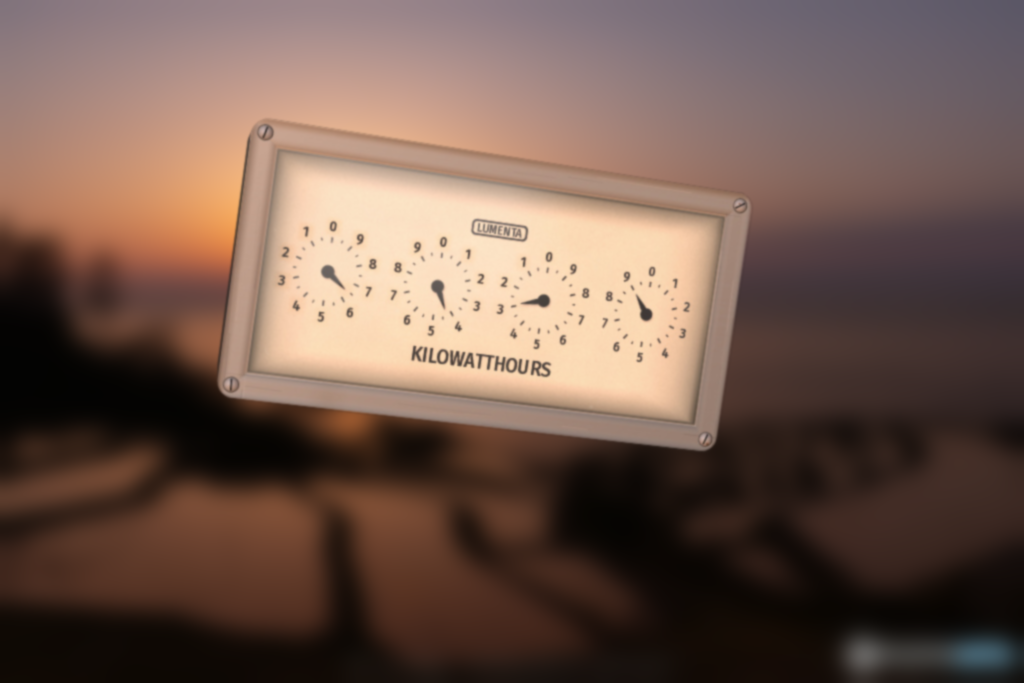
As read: value=6429 unit=kWh
